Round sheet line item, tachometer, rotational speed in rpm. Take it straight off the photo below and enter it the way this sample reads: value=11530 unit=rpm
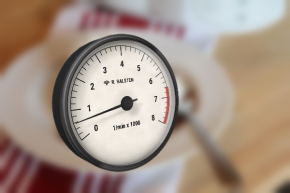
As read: value=600 unit=rpm
